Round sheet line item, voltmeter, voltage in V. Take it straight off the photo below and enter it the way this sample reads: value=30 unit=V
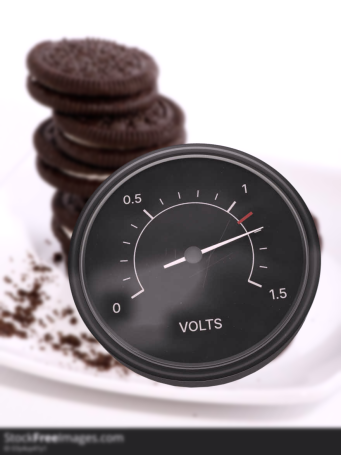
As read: value=1.2 unit=V
